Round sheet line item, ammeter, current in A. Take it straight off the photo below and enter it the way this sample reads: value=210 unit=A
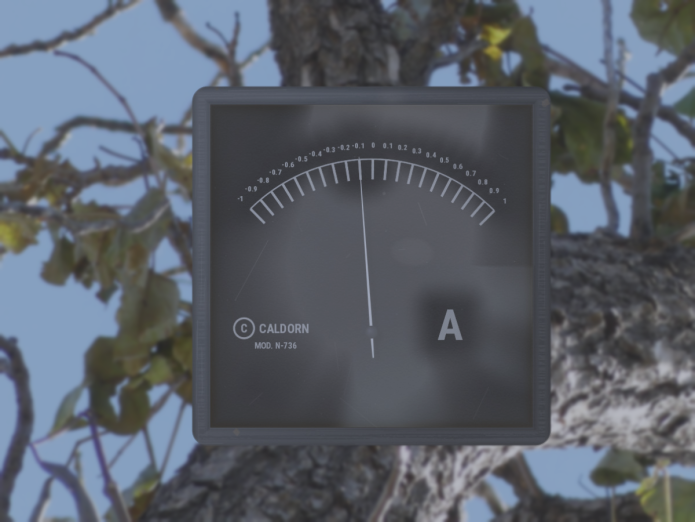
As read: value=-0.1 unit=A
